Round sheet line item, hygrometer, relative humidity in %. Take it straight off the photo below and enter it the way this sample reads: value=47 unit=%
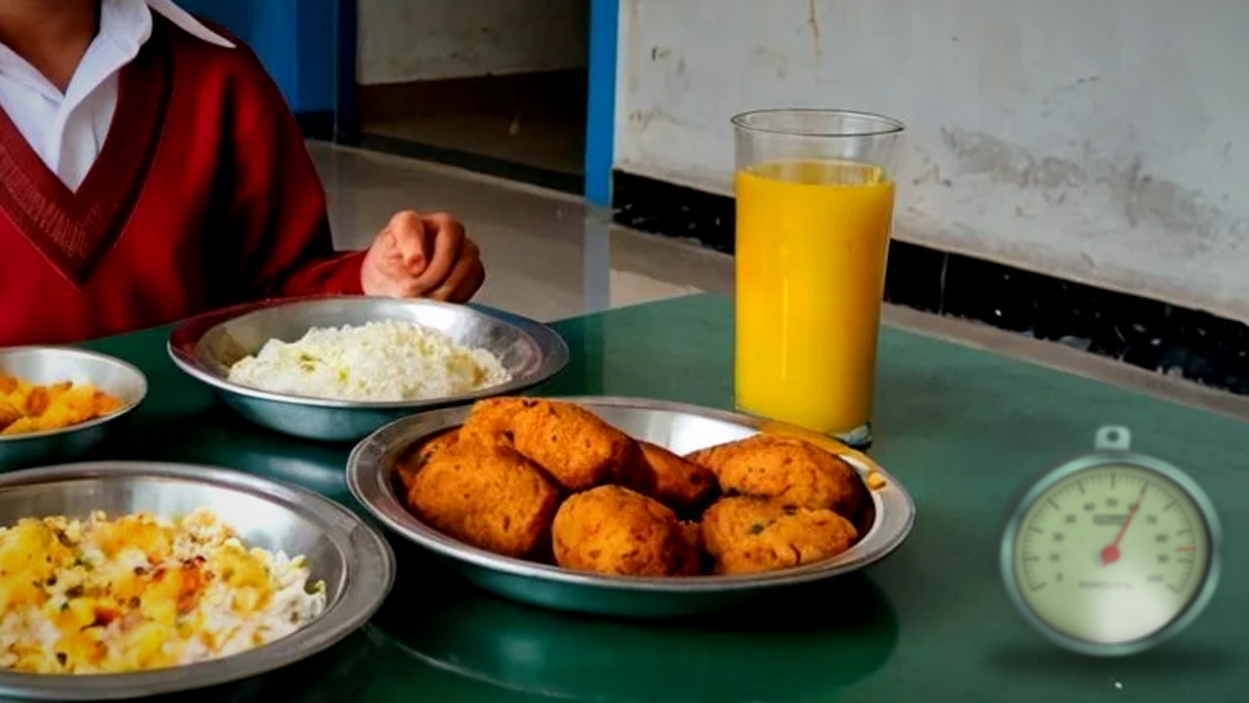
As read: value=60 unit=%
